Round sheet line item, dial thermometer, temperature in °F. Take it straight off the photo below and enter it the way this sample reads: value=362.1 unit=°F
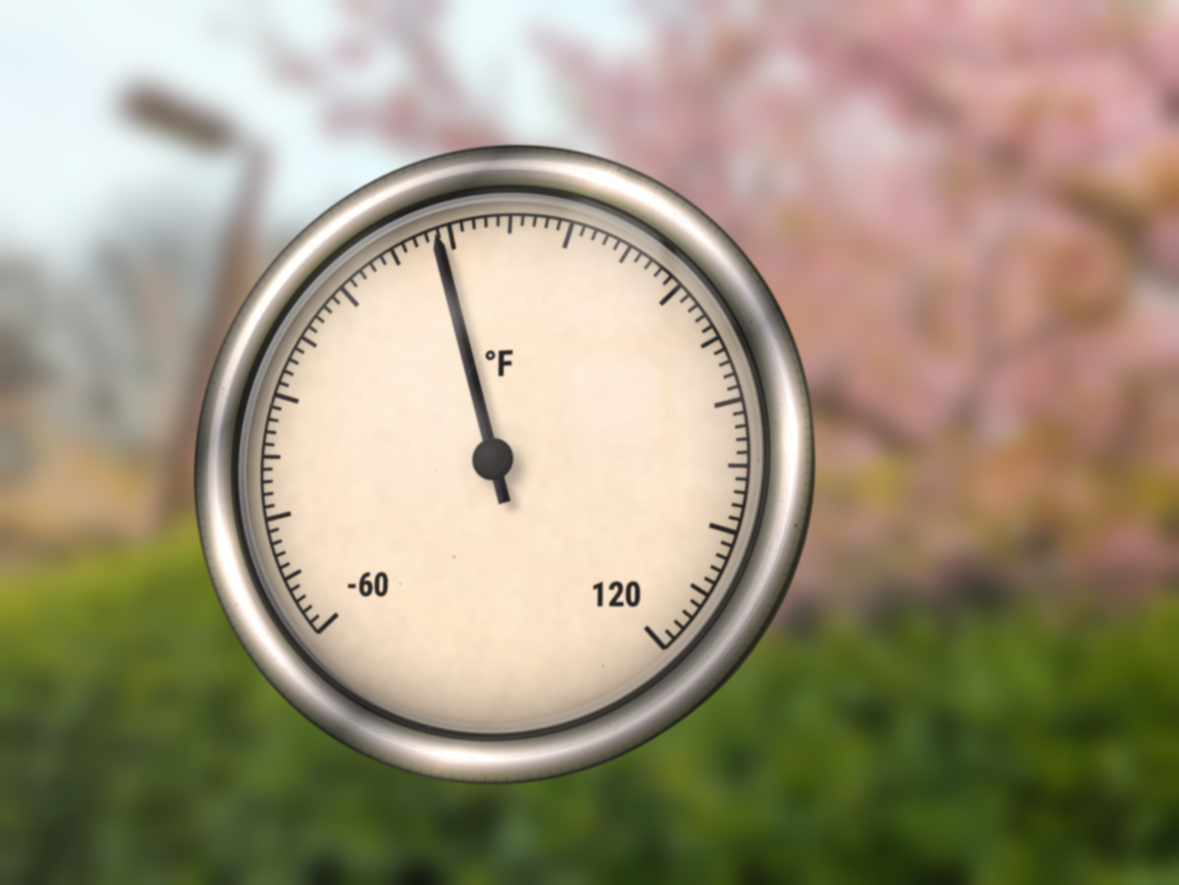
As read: value=18 unit=°F
